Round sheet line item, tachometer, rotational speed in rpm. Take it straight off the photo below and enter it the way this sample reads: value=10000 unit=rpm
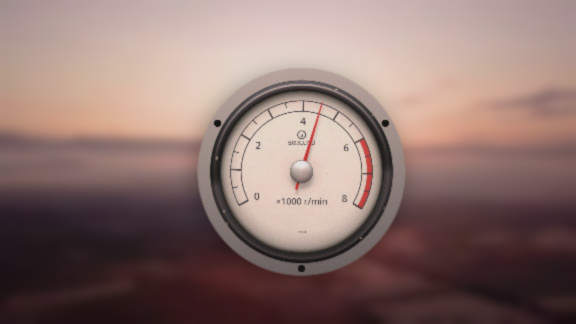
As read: value=4500 unit=rpm
